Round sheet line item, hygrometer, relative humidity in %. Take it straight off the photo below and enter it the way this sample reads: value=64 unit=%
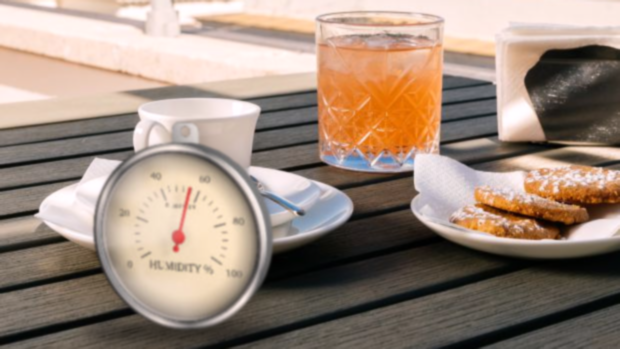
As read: value=56 unit=%
